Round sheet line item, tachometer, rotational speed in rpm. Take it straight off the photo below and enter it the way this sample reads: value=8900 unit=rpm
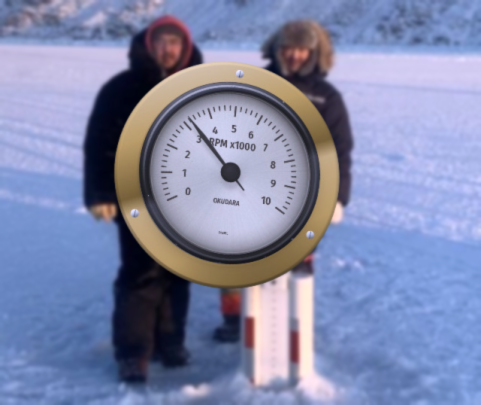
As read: value=3200 unit=rpm
